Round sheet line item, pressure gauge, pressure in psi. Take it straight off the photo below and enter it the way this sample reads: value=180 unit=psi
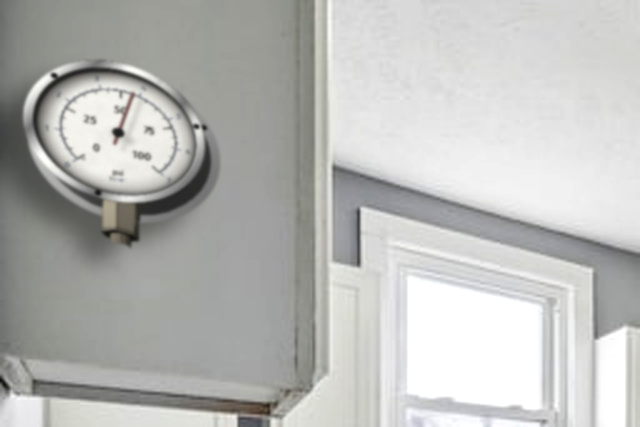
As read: value=55 unit=psi
